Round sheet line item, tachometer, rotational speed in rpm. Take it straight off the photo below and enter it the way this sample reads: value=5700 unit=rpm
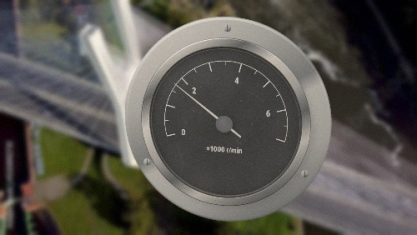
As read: value=1750 unit=rpm
